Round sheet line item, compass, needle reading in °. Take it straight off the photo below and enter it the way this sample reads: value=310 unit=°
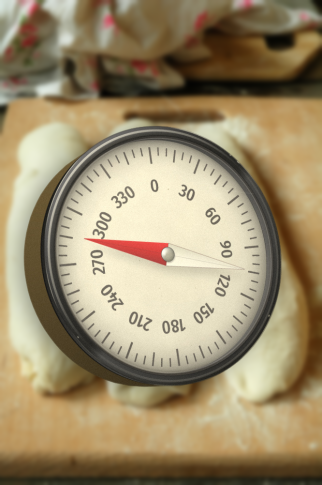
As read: value=285 unit=°
